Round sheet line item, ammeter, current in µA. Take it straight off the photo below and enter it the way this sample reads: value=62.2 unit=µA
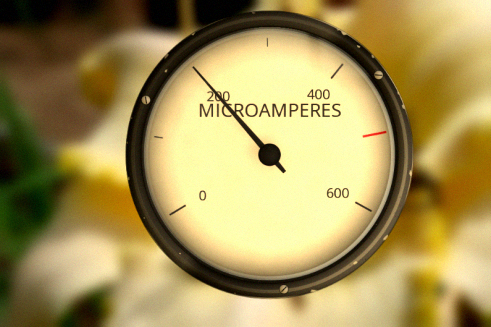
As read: value=200 unit=µA
